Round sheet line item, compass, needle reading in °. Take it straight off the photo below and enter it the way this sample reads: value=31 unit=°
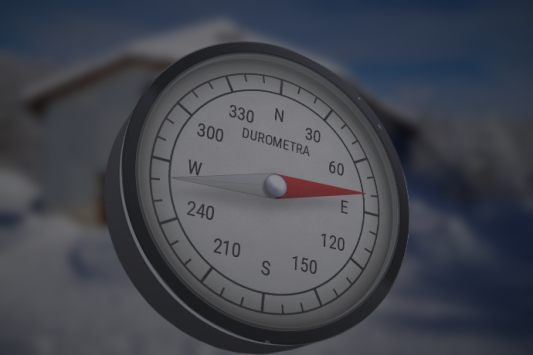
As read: value=80 unit=°
